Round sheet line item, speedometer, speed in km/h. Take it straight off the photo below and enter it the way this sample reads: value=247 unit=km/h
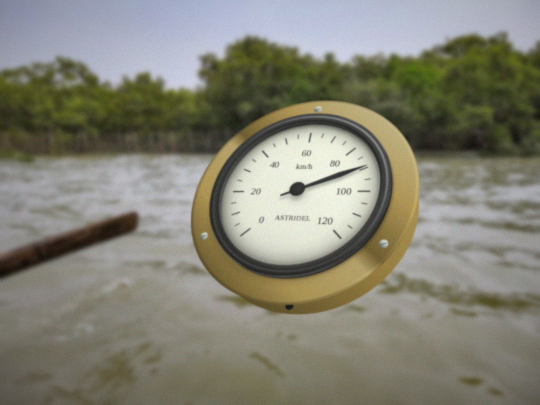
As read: value=90 unit=km/h
